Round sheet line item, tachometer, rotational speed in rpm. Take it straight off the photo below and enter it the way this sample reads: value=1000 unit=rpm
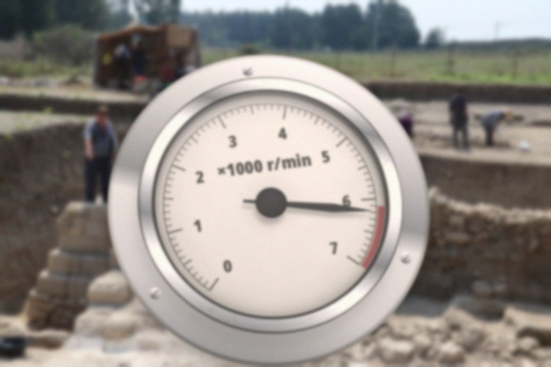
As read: value=6200 unit=rpm
